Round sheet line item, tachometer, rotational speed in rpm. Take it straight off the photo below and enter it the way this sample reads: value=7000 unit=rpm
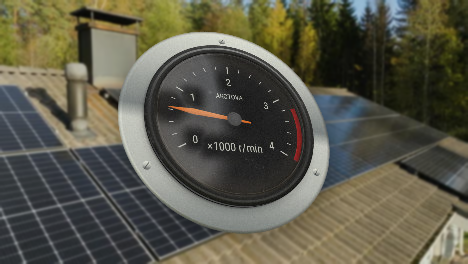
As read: value=600 unit=rpm
